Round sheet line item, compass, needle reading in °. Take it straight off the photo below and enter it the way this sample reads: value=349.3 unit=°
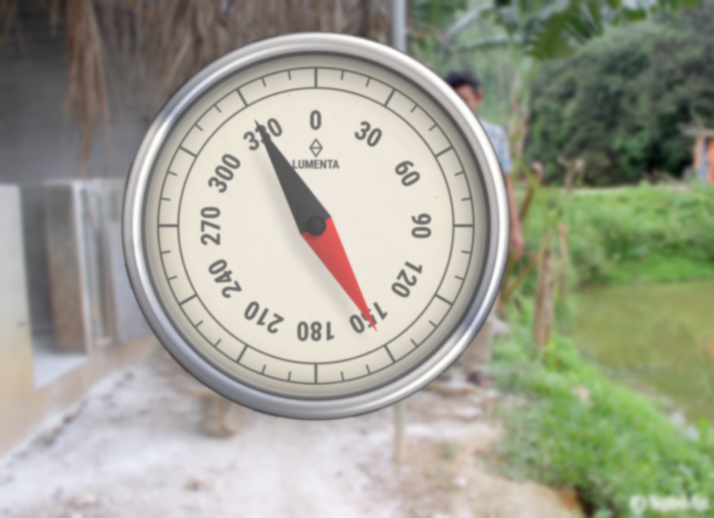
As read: value=150 unit=°
